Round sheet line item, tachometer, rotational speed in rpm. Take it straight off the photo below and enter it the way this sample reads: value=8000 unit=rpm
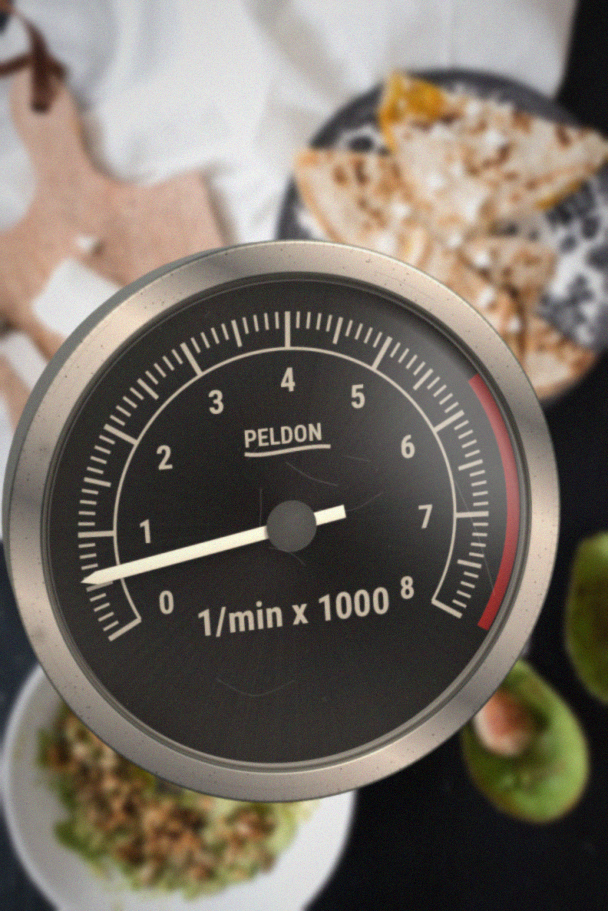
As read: value=600 unit=rpm
